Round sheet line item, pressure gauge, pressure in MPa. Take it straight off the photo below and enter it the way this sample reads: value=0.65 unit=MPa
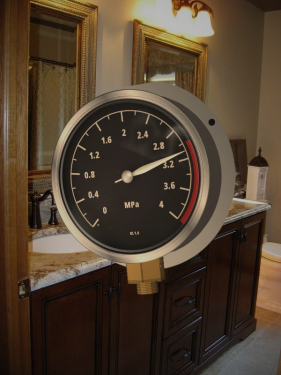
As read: value=3.1 unit=MPa
